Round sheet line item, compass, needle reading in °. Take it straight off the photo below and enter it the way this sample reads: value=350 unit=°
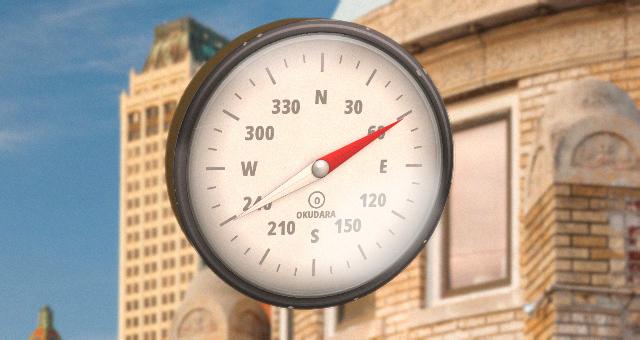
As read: value=60 unit=°
